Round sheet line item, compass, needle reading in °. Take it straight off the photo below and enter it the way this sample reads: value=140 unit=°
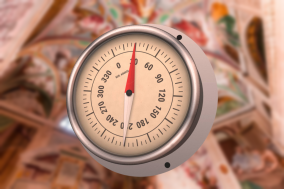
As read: value=30 unit=°
